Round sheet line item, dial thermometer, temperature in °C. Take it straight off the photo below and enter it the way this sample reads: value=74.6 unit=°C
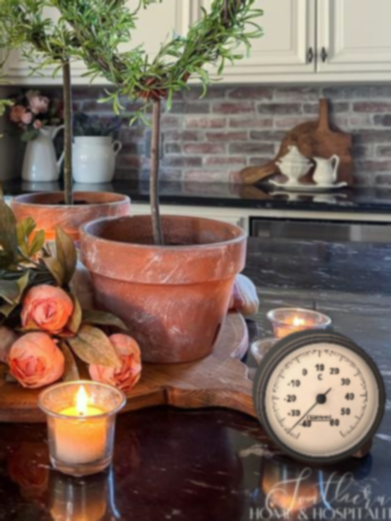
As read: value=-35 unit=°C
